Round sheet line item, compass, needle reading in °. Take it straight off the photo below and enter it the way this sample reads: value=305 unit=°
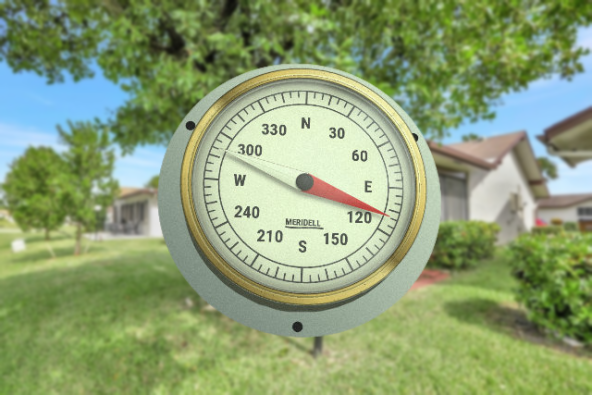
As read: value=110 unit=°
